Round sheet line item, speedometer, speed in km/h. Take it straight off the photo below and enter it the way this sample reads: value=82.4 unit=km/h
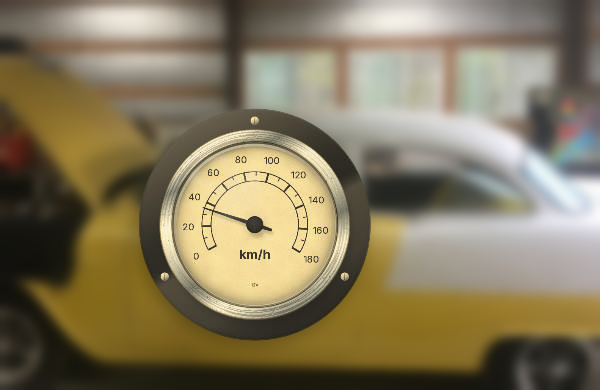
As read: value=35 unit=km/h
